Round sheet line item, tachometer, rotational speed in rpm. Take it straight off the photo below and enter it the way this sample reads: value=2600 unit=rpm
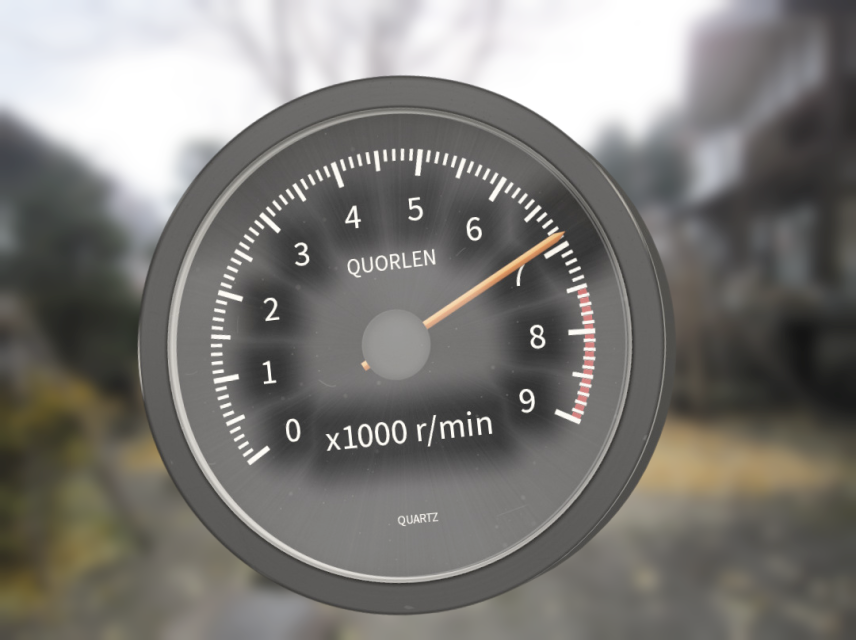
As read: value=6900 unit=rpm
